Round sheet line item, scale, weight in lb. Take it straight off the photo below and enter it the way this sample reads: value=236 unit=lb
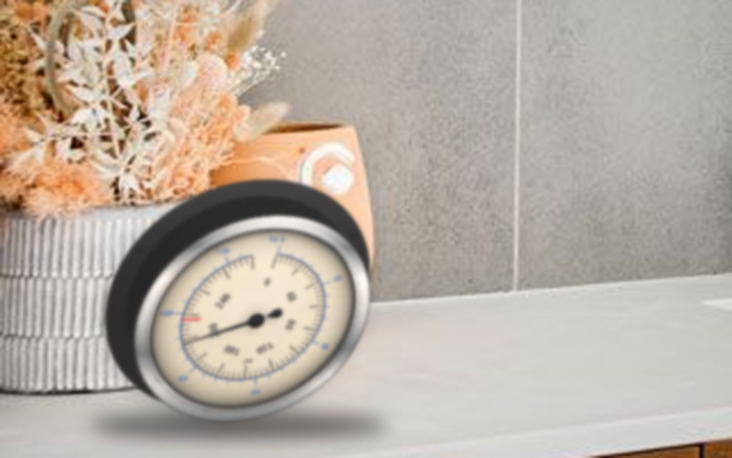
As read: value=200 unit=lb
